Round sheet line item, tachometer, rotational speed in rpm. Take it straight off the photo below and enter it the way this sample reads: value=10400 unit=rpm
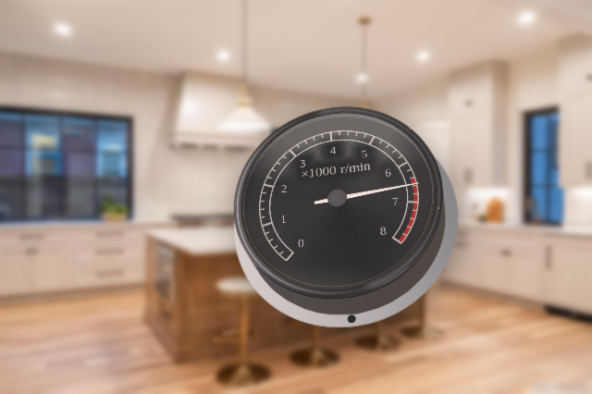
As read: value=6600 unit=rpm
